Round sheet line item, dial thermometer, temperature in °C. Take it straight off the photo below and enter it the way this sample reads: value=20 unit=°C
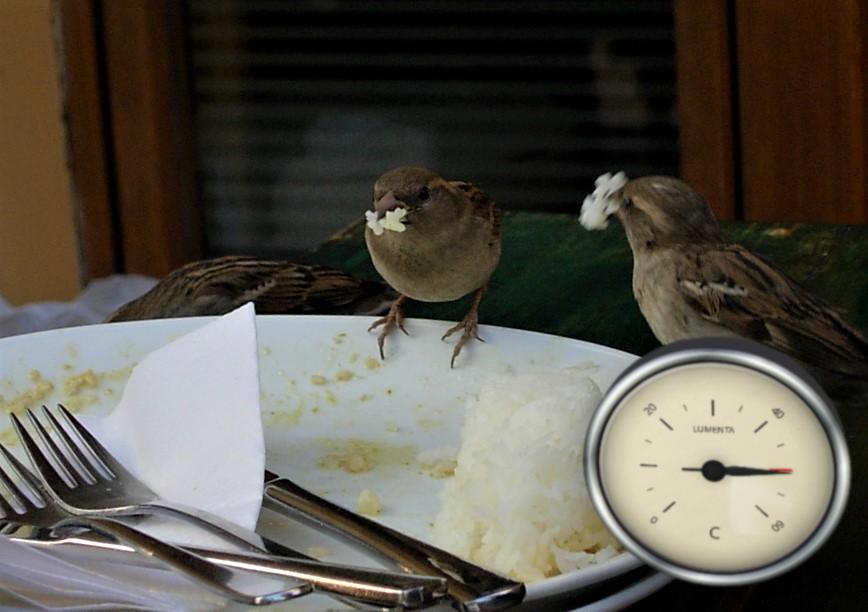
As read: value=50 unit=°C
